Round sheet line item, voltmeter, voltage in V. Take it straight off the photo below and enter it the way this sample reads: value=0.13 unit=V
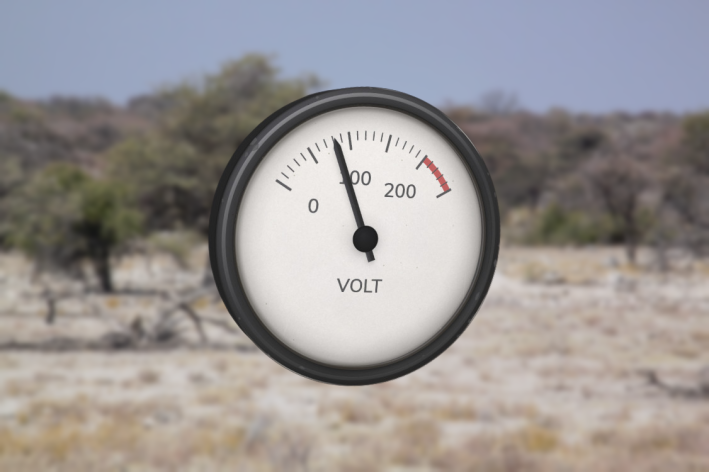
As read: value=80 unit=V
